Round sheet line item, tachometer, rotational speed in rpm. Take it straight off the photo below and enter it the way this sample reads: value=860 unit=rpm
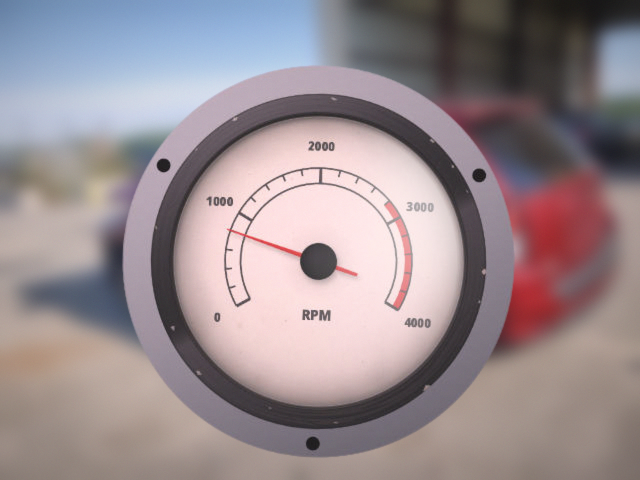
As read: value=800 unit=rpm
